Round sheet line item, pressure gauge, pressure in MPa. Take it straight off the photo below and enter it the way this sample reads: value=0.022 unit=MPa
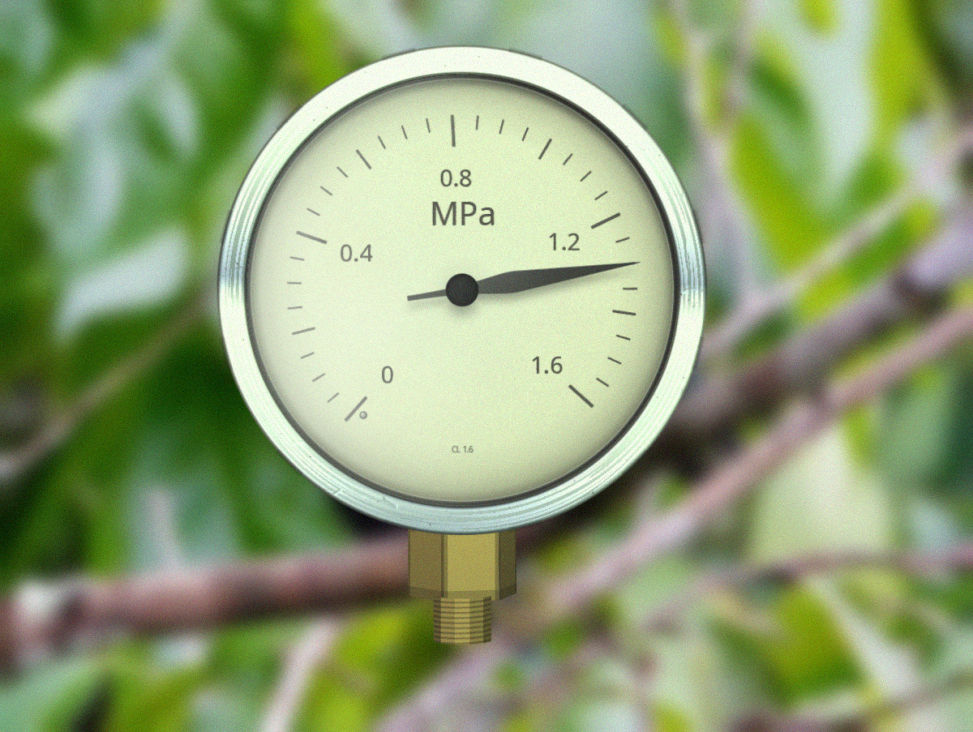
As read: value=1.3 unit=MPa
